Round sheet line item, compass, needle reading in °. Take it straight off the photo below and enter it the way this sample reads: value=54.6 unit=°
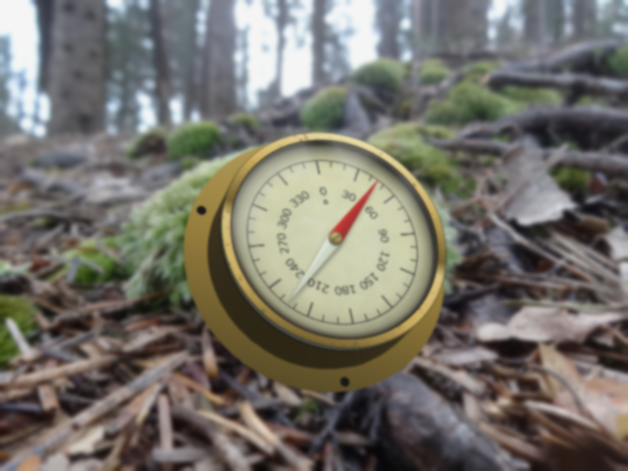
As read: value=45 unit=°
